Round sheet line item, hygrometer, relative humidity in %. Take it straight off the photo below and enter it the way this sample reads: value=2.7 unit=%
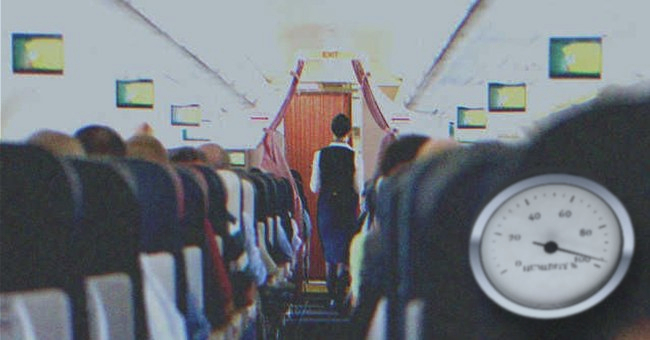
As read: value=96 unit=%
